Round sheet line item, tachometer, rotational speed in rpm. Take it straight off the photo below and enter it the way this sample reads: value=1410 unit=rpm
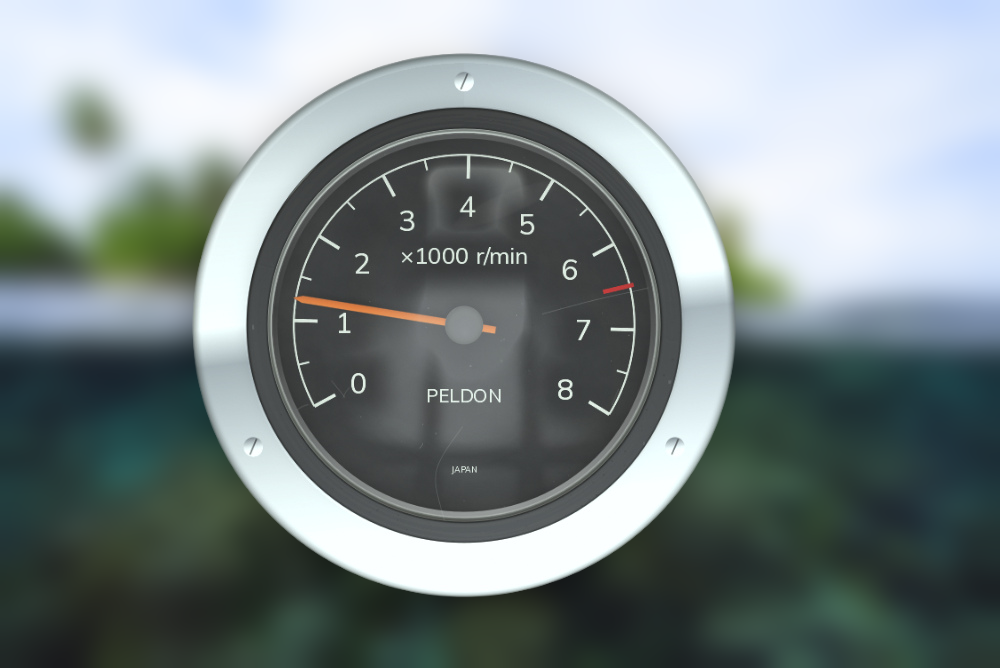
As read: value=1250 unit=rpm
